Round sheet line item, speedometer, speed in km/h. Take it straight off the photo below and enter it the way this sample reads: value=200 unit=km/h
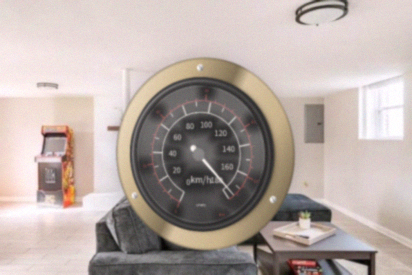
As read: value=175 unit=km/h
